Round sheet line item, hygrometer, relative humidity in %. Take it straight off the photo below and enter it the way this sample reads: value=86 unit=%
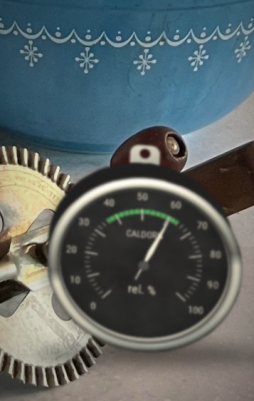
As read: value=60 unit=%
